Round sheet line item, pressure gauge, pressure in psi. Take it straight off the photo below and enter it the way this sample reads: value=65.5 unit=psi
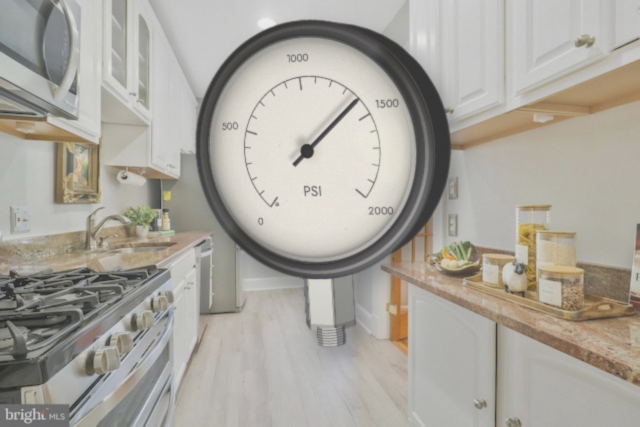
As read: value=1400 unit=psi
